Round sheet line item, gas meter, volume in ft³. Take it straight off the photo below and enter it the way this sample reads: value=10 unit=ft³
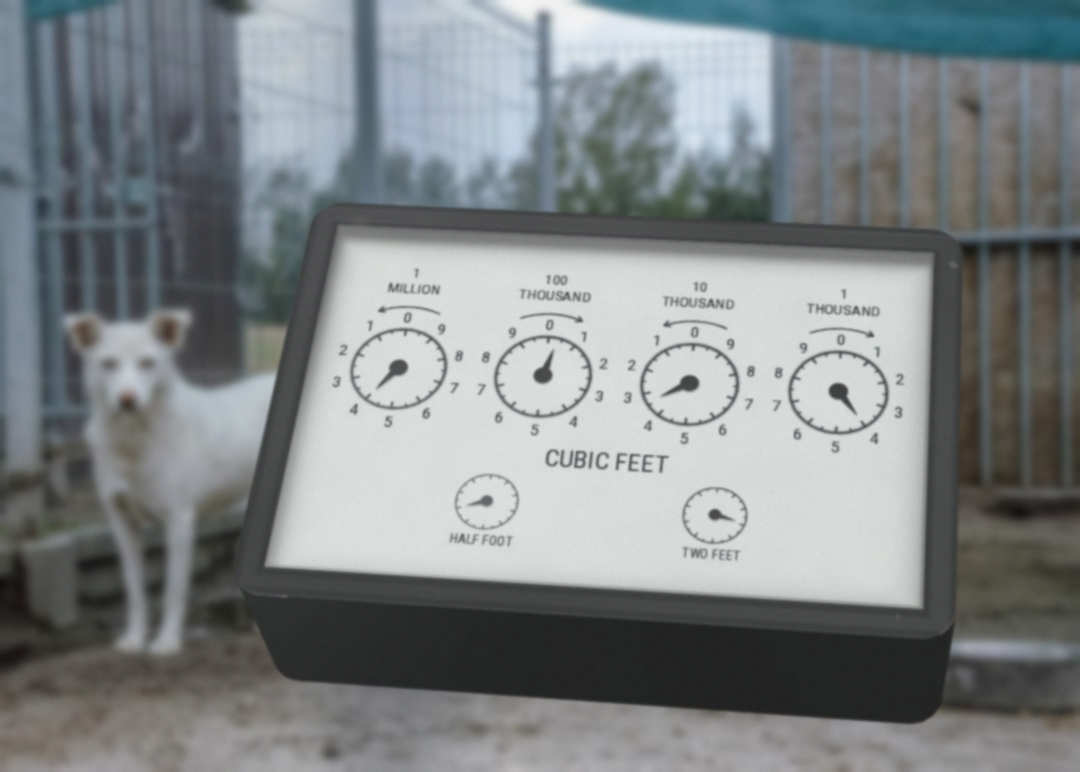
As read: value=403400 unit=ft³
